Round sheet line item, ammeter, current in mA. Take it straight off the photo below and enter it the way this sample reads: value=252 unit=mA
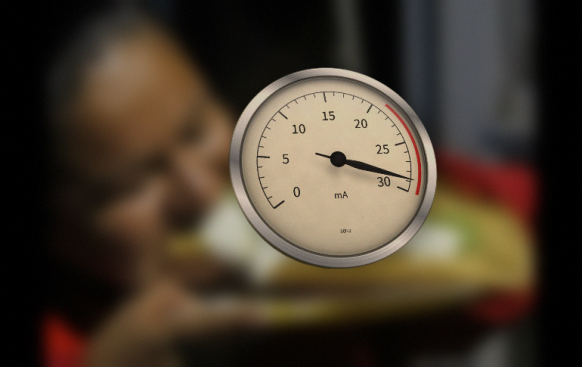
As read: value=29 unit=mA
